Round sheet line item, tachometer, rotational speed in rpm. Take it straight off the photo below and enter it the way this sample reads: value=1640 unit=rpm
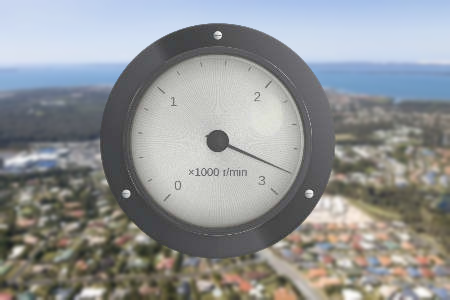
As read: value=2800 unit=rpm
